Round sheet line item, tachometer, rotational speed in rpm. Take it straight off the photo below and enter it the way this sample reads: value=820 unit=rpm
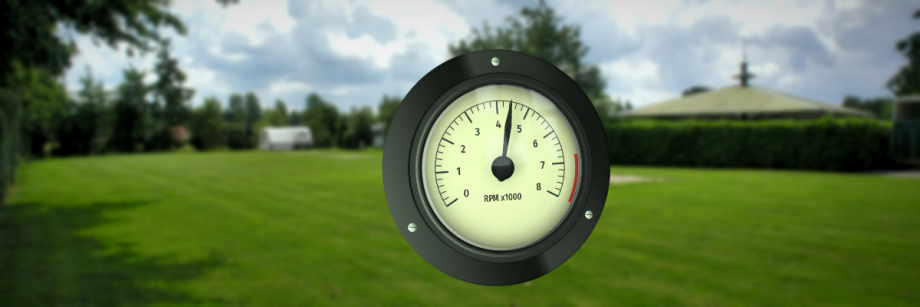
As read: value=4400 unit=rpm
